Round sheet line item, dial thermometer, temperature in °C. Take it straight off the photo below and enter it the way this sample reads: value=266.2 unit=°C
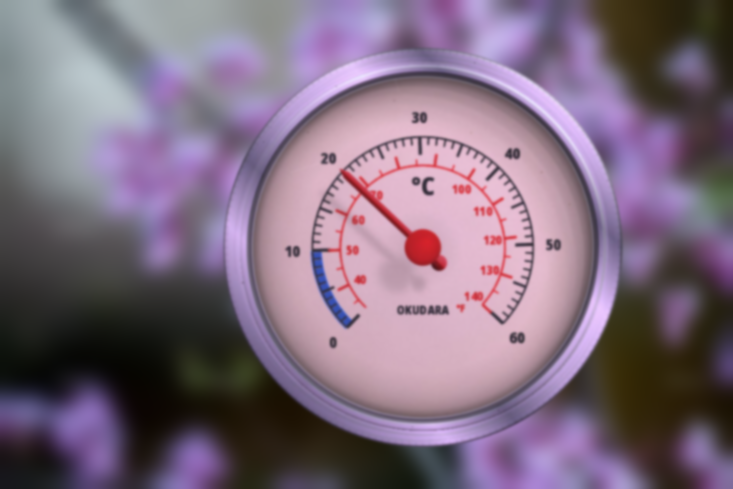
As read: value=20 unit=°C
